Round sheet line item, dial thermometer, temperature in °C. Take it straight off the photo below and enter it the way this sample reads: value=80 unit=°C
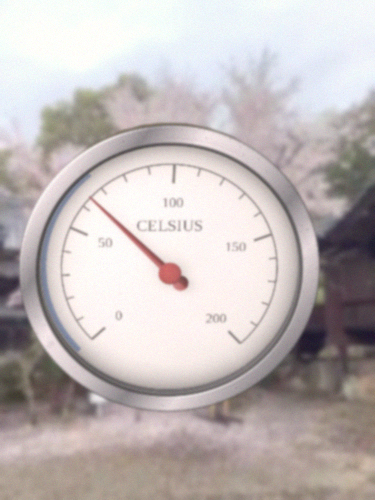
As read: value=65 unit=°C
